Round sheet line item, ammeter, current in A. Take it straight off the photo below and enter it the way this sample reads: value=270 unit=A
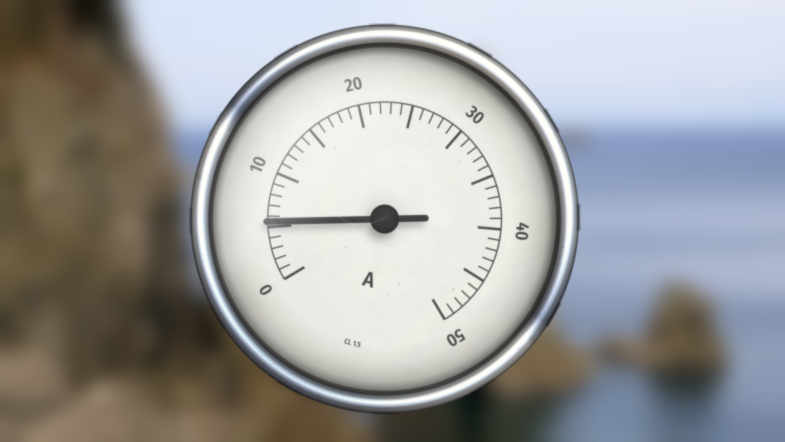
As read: value=5.5 unit=A
